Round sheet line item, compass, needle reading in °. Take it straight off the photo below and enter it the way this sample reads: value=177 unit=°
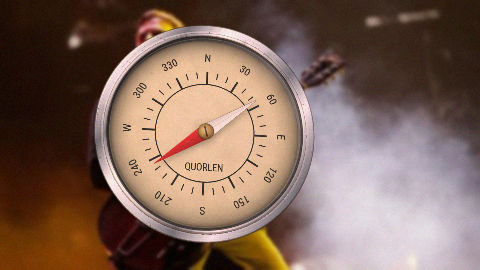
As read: value=235 unit=°
